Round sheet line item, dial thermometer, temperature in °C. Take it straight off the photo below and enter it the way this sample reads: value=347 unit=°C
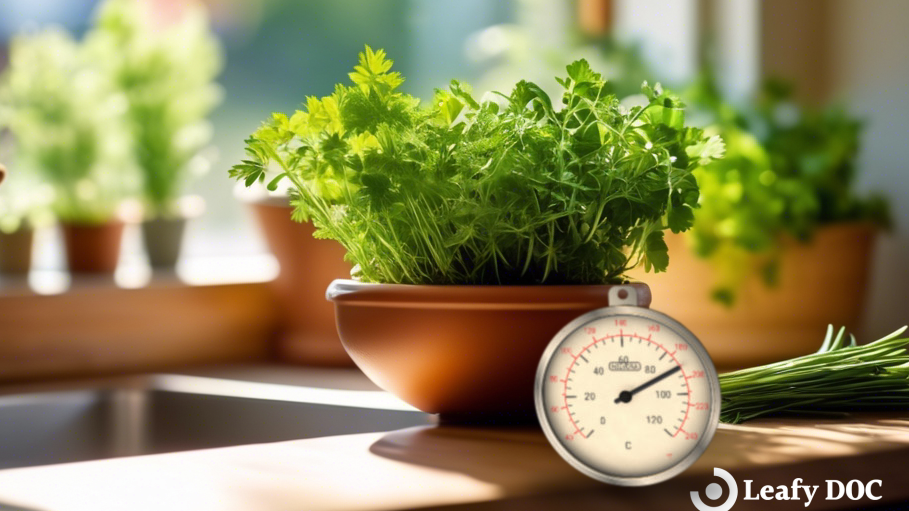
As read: value=88 unit=°C
